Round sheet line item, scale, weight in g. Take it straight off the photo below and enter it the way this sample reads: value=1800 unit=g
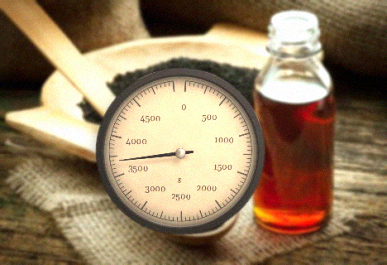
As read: value=3700 unit=g
